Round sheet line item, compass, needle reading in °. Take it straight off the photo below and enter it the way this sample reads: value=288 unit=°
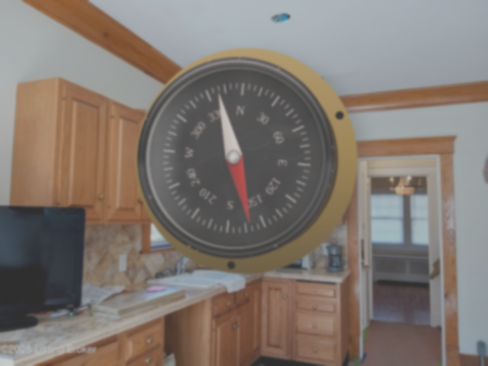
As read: value=160 unit=°
